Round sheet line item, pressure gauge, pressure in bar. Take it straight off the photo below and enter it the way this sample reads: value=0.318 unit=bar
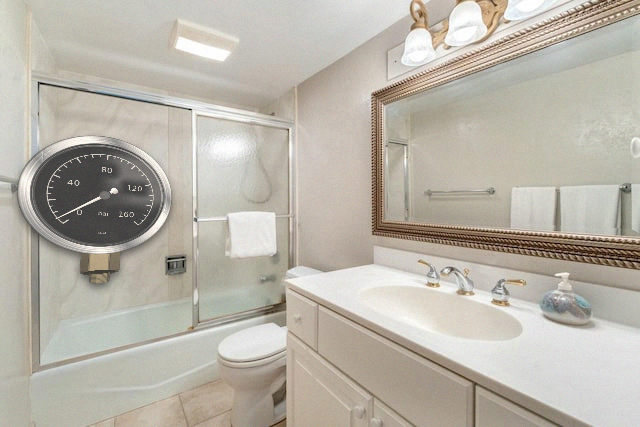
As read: value=5 unit=bar
